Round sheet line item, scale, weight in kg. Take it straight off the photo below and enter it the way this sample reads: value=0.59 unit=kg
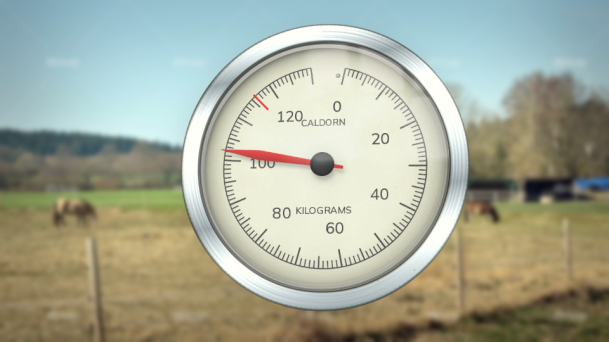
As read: value=102 unit=kg
